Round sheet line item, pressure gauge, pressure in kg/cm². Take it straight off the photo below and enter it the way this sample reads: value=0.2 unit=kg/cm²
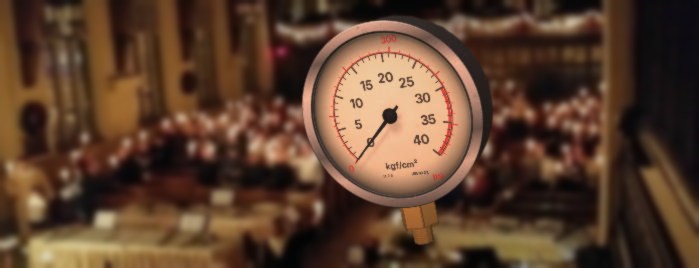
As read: value=0 unit=kg/cm²
